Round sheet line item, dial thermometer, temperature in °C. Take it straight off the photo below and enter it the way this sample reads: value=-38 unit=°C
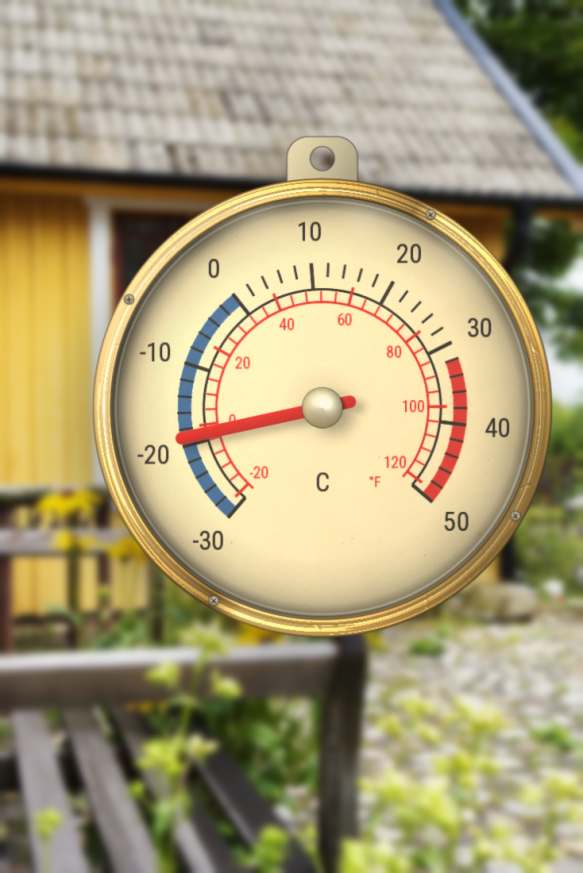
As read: value=-19 unit=°C
